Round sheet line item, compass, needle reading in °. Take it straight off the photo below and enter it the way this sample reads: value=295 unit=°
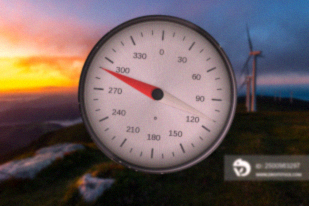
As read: value=290 unit=°
